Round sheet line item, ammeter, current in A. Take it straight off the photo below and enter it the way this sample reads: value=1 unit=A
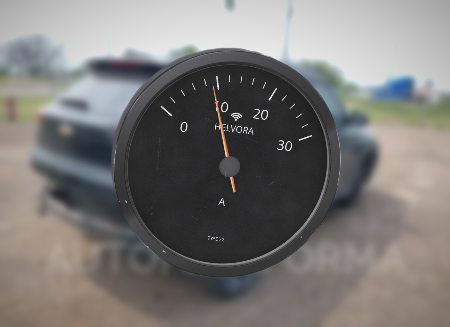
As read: value=9 unit=A
